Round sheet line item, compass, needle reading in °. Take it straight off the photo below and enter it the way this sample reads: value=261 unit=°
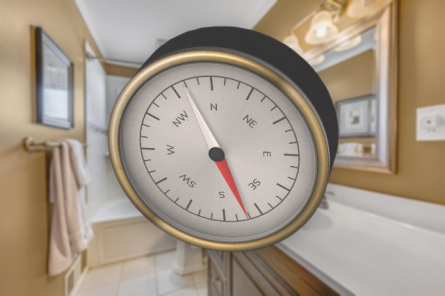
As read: value=160 unit=°
